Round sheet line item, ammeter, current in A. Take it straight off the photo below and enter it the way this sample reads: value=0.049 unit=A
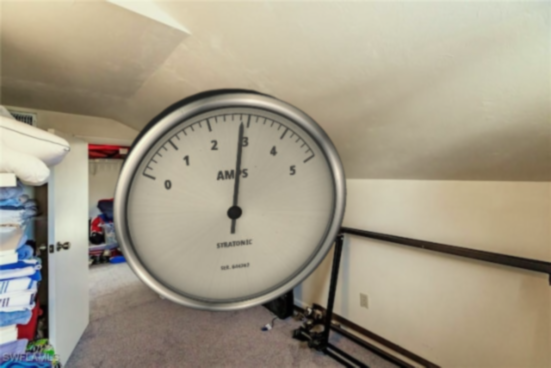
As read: value=2.8 unit=A
